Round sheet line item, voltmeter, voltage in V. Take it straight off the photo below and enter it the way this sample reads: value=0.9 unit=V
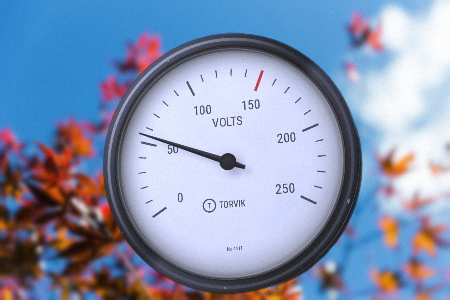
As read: value=55 unit=V
